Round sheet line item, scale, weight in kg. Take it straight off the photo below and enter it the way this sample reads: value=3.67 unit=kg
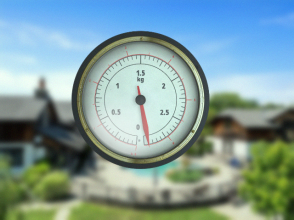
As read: value=2.95 unit=kg
